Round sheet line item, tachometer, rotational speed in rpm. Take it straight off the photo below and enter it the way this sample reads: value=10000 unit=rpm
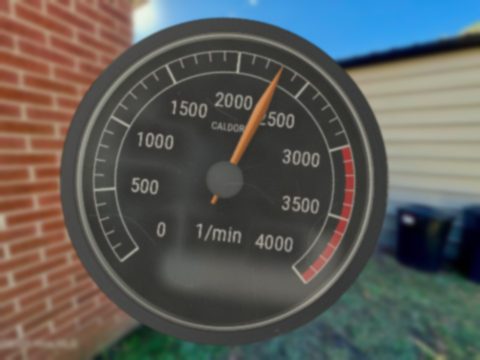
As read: value=2300 unit=rpm
